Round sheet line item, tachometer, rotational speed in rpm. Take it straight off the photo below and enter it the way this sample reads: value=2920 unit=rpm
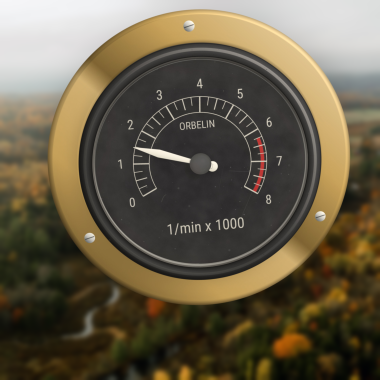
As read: value=1500 unit=rpm
